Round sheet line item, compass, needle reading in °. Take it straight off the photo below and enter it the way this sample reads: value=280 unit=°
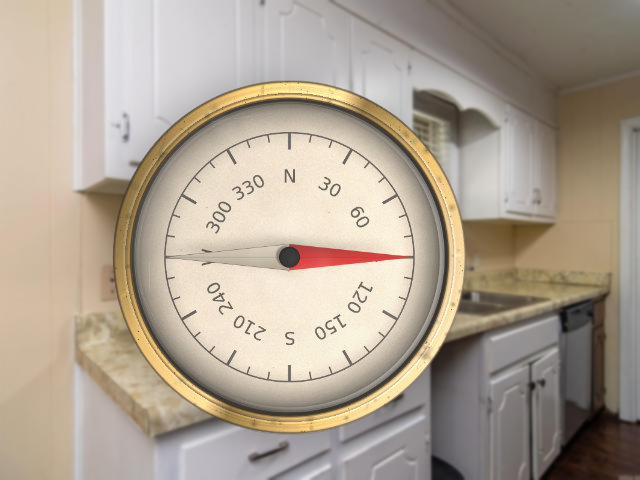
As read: value=90 unit=°
